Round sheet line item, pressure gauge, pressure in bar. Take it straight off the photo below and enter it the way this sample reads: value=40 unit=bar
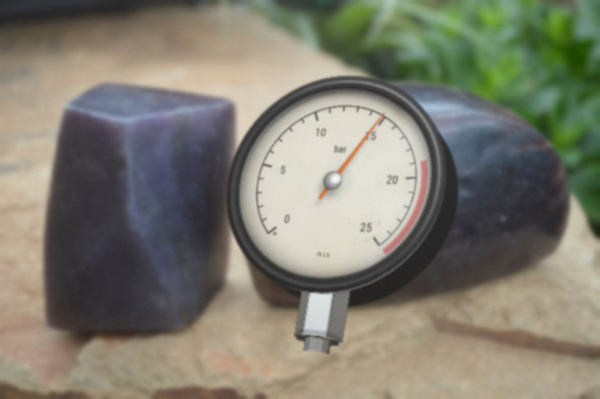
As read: value=15 unit=bar
